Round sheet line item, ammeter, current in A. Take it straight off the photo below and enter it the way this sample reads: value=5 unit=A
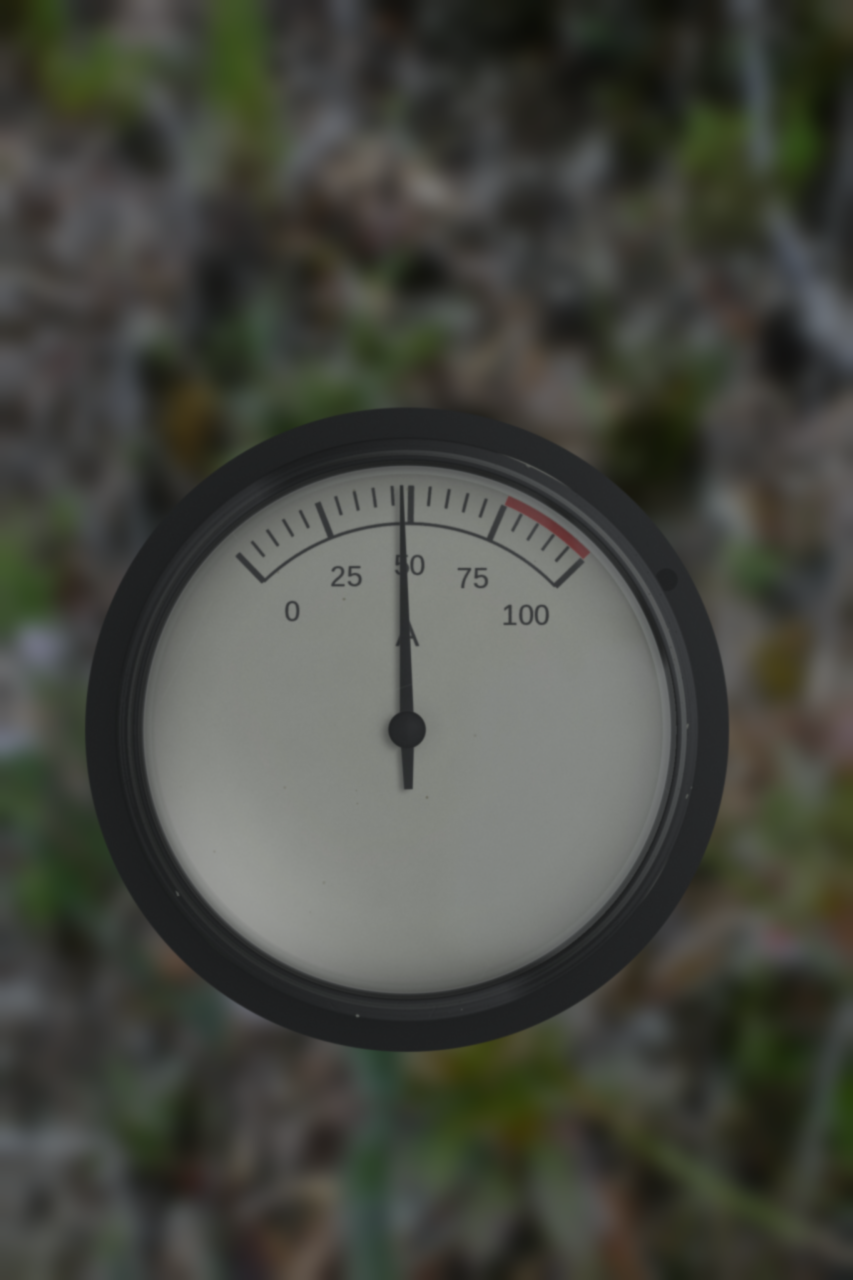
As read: value=47.5 unit=A
